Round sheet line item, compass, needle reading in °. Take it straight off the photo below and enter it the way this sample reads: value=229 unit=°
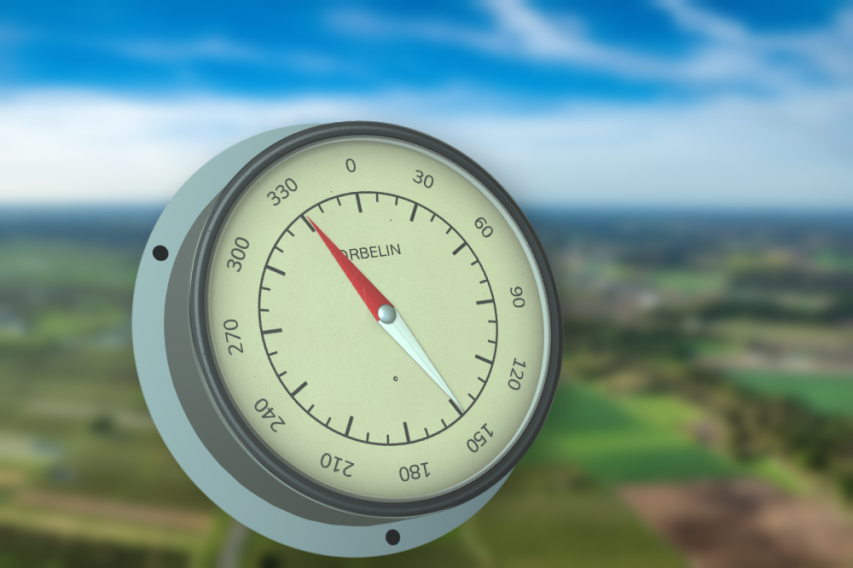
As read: value=330 unit=°
